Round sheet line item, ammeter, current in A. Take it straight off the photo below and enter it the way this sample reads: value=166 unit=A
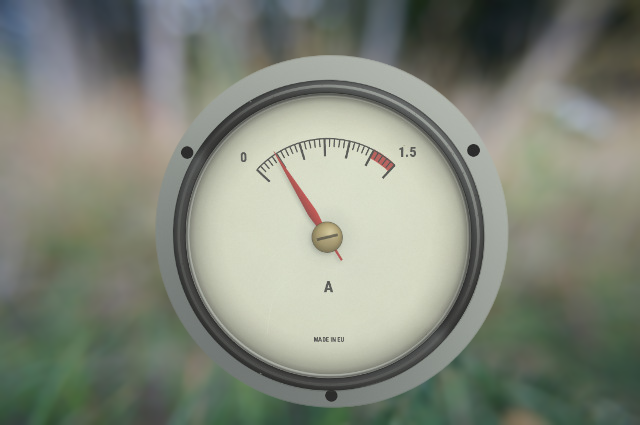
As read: value=0.25 unit=A
